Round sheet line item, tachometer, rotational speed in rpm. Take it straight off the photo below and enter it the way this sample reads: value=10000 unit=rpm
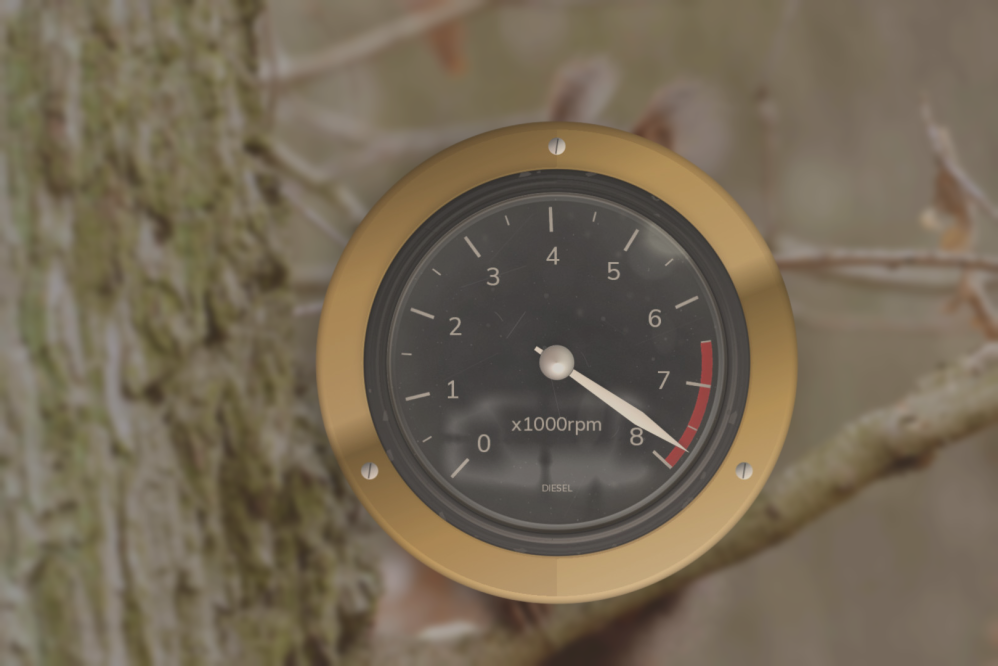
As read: value=7750 unit=rpm
